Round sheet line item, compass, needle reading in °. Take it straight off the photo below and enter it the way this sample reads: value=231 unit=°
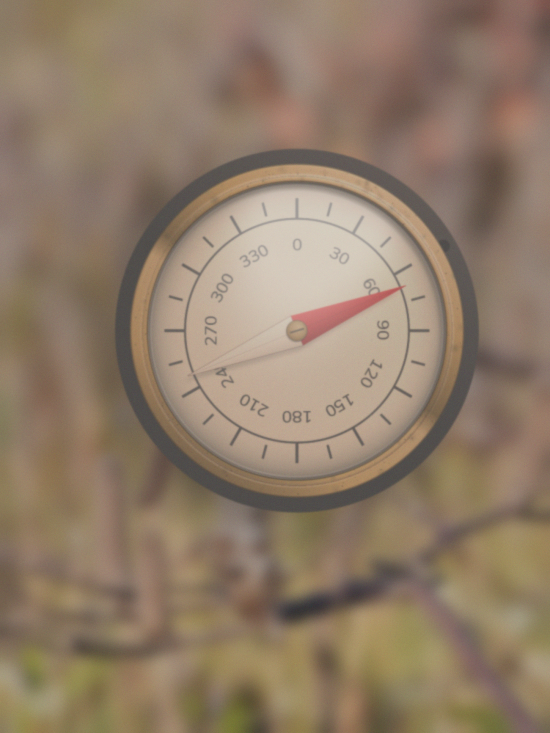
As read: value=67.5 unit=°
